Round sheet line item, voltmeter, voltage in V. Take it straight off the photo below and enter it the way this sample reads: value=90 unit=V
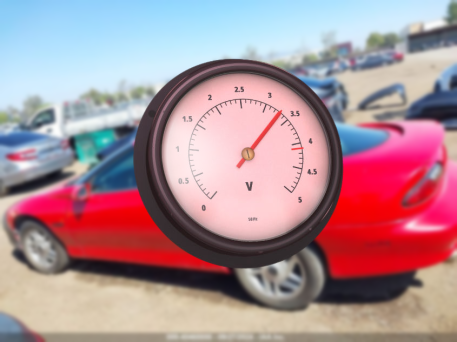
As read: value=3.3 unit=V
